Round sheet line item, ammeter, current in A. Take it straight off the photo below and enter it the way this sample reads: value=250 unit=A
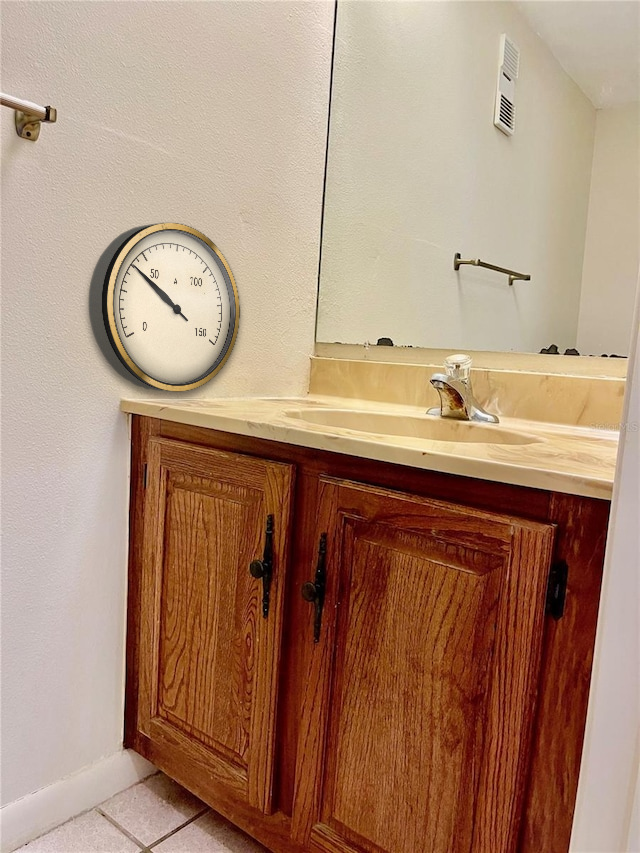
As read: value=40 unit=A
